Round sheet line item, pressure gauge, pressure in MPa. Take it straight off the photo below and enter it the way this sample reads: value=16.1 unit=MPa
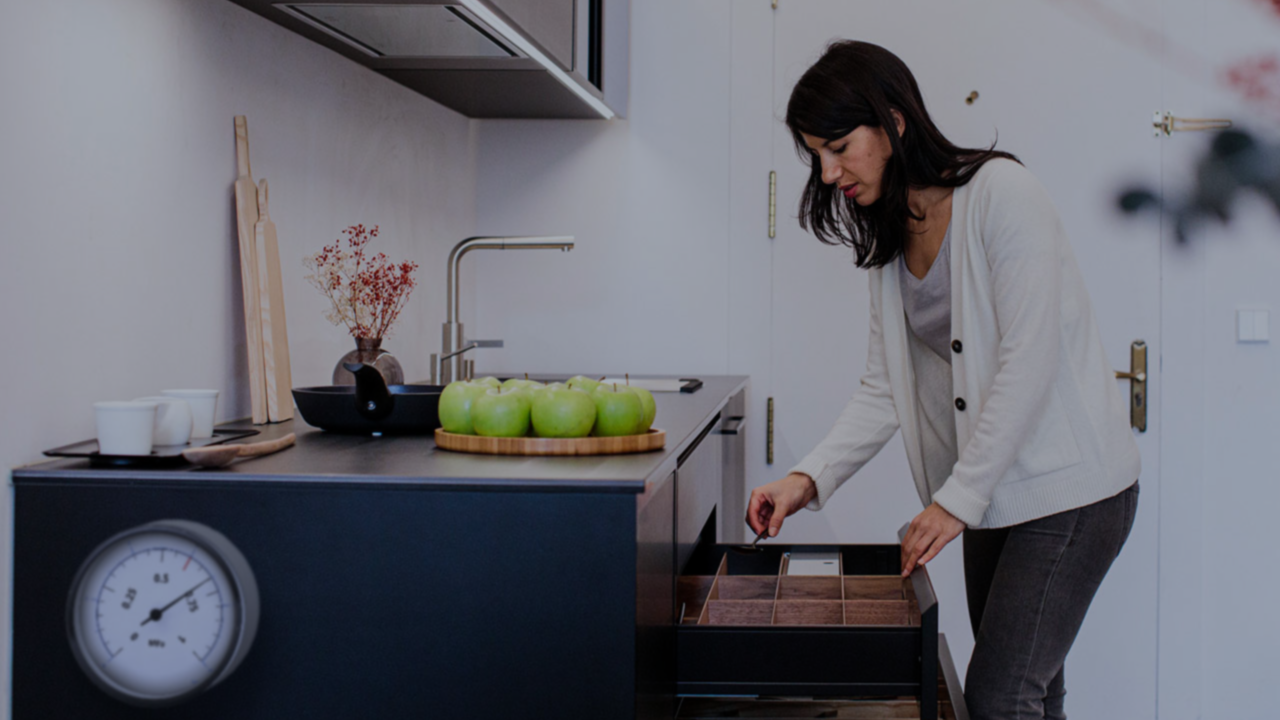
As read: value=0.7 unit=MPa
